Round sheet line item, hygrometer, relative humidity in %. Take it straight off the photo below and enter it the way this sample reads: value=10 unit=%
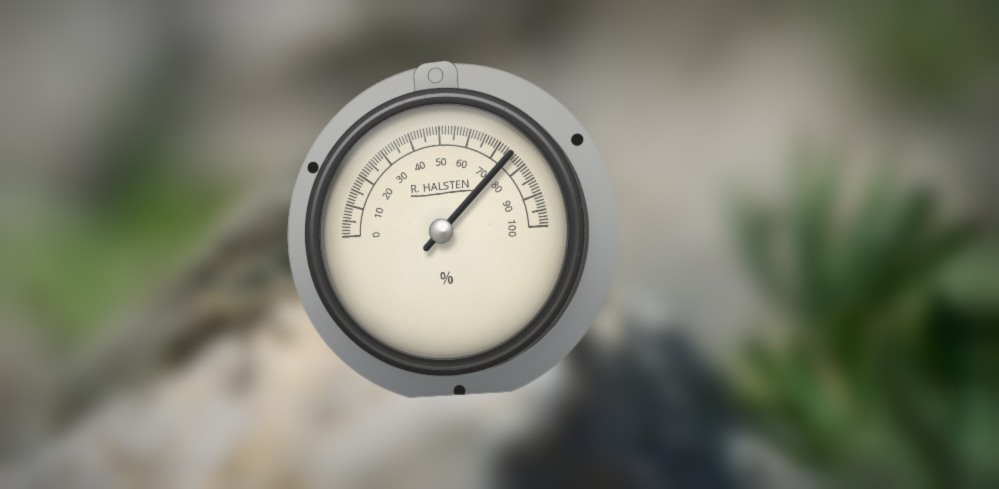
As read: value=75 unit=%
